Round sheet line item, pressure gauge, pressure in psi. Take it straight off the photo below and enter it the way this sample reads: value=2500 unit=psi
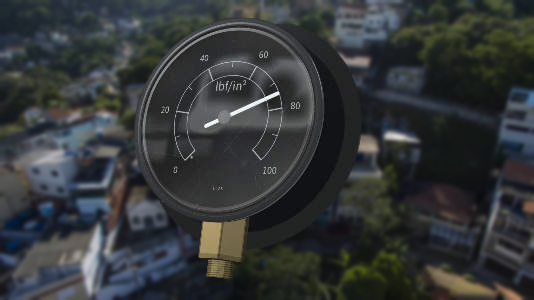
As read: value=75 unit=psi
